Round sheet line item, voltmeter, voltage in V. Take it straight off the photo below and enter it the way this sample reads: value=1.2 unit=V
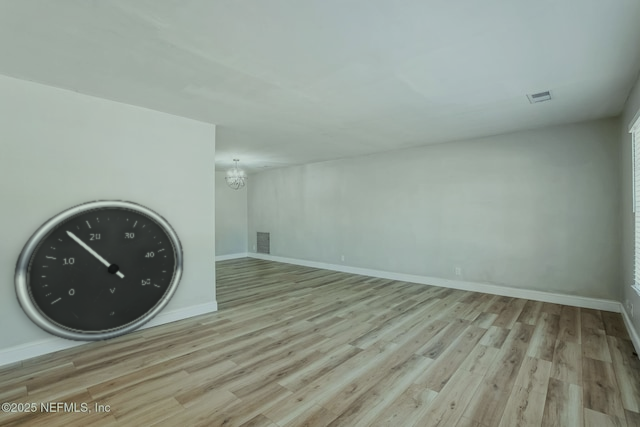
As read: value=16 unit=V
